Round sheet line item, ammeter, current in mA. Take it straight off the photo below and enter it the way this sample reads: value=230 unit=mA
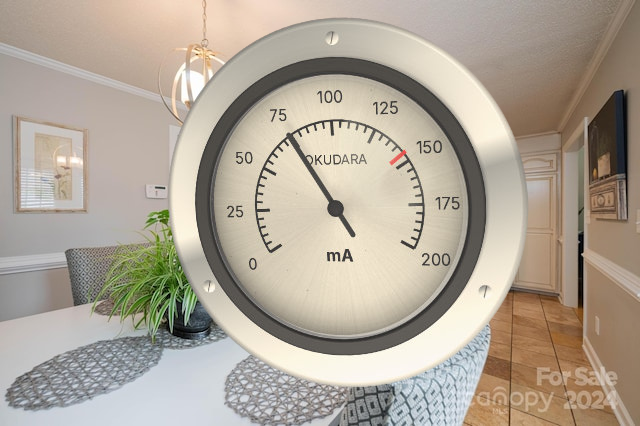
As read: value=75 unit=mA
